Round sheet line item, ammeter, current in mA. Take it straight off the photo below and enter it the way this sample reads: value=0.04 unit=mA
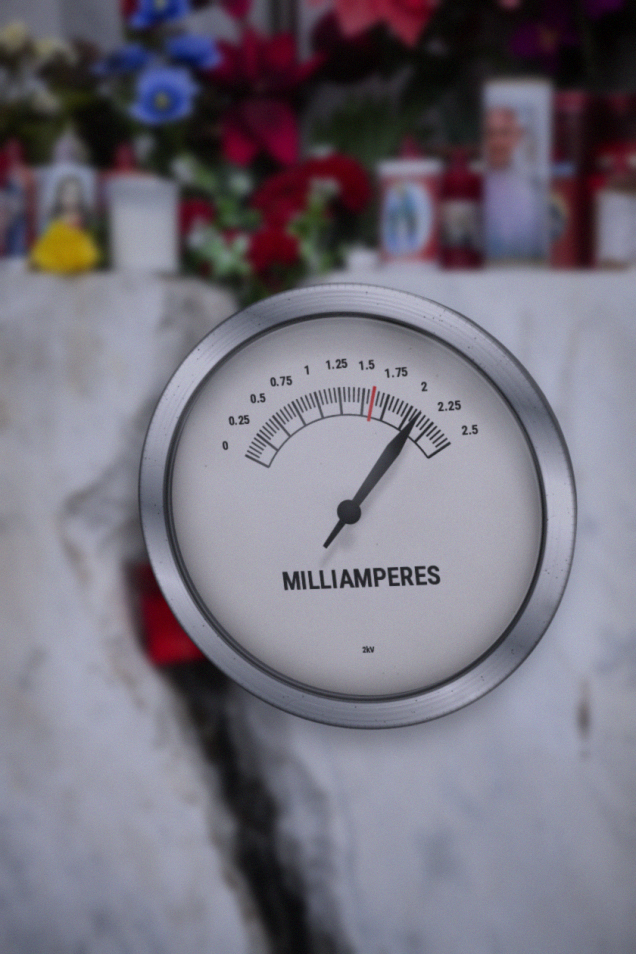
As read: value=2.1 unit=mA
